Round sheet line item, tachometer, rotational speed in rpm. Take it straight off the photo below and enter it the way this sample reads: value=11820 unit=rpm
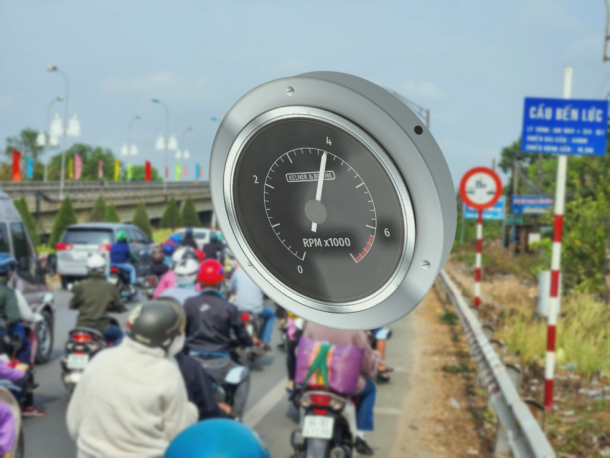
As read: value=4000 unit=rpm
